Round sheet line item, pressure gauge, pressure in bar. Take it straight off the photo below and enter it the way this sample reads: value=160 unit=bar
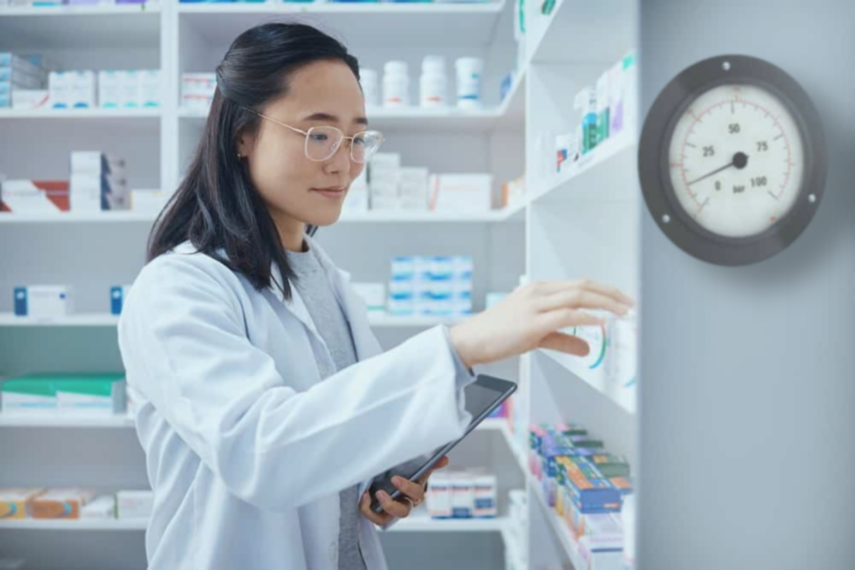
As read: value=10 unit=bar
